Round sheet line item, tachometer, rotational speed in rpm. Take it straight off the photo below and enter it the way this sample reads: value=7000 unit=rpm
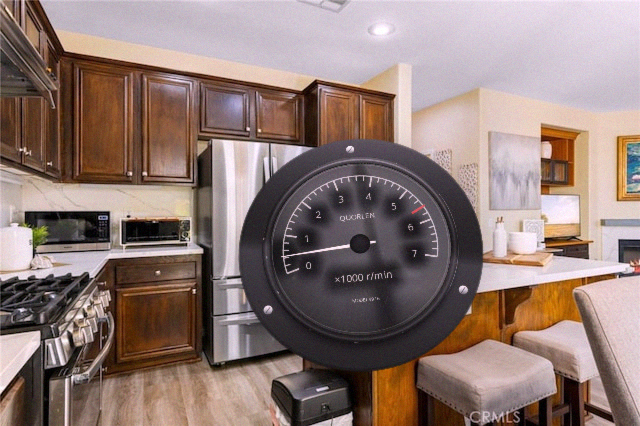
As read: value=400 unit=rpm
